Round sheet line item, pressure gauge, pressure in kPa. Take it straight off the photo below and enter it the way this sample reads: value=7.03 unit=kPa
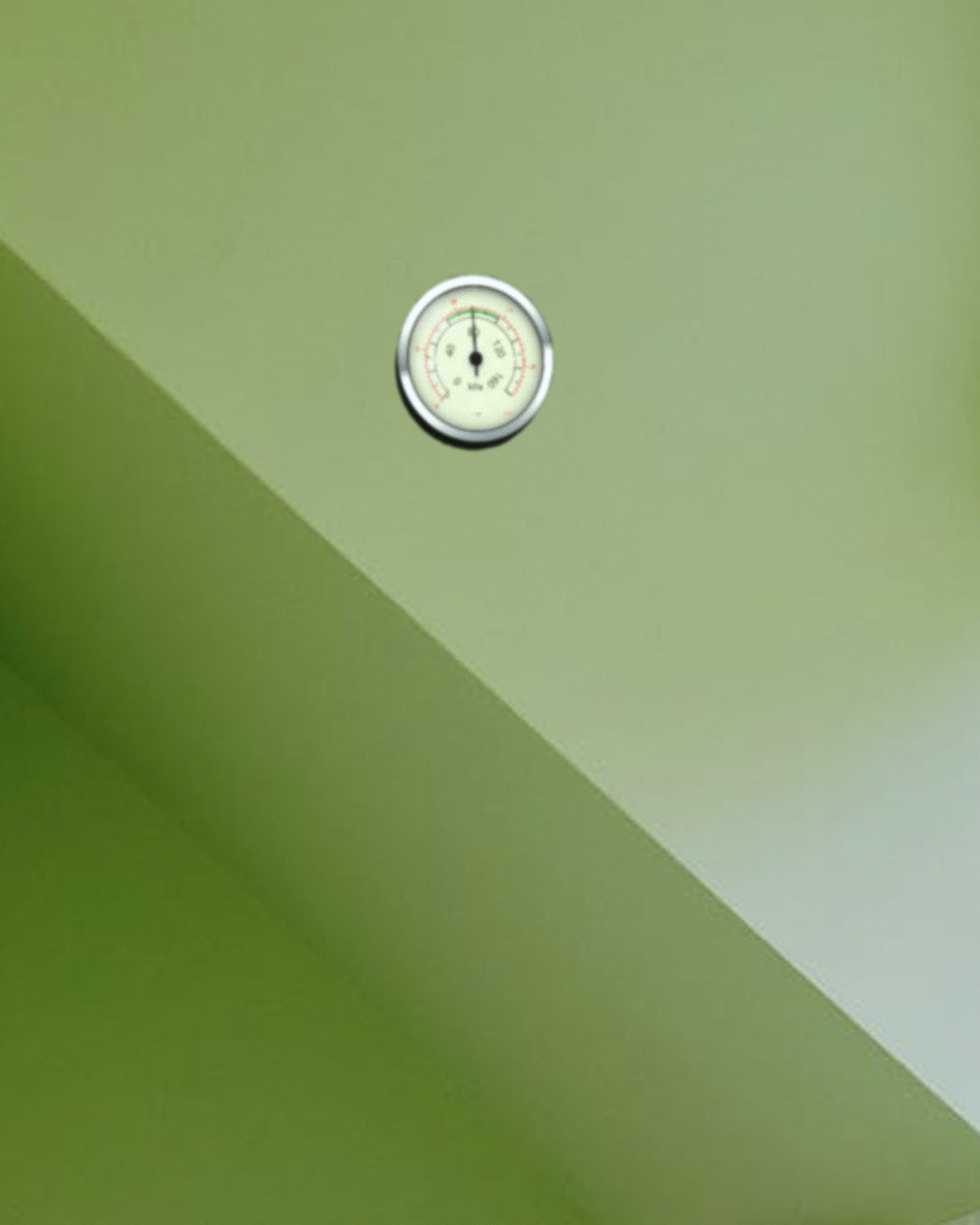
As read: value=80 unit=kPa
